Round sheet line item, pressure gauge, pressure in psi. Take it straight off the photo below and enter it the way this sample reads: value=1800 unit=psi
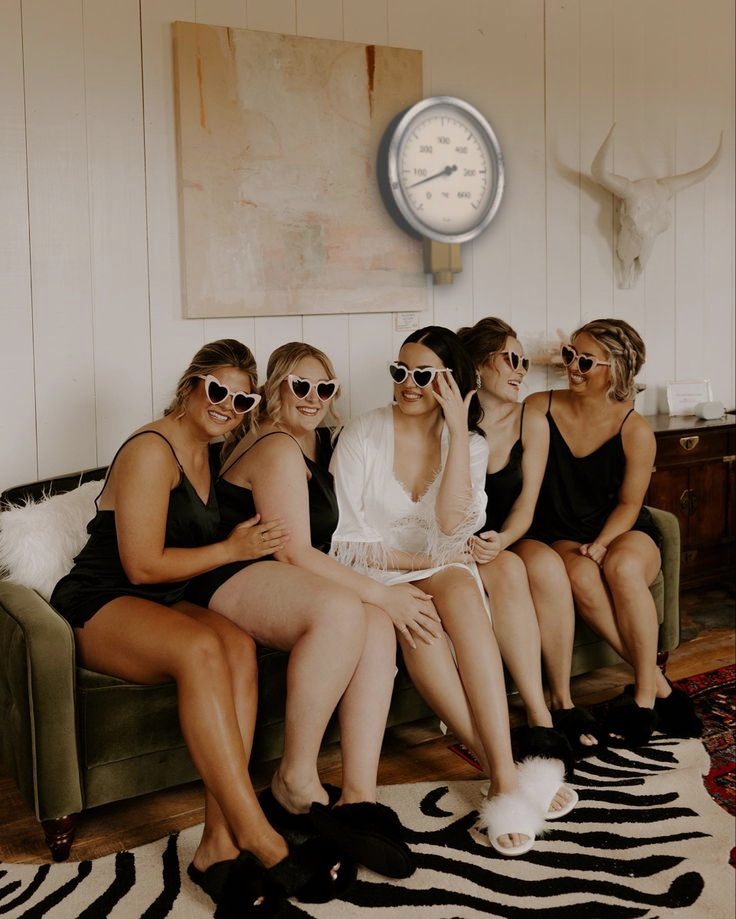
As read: value=60 unit=psi
